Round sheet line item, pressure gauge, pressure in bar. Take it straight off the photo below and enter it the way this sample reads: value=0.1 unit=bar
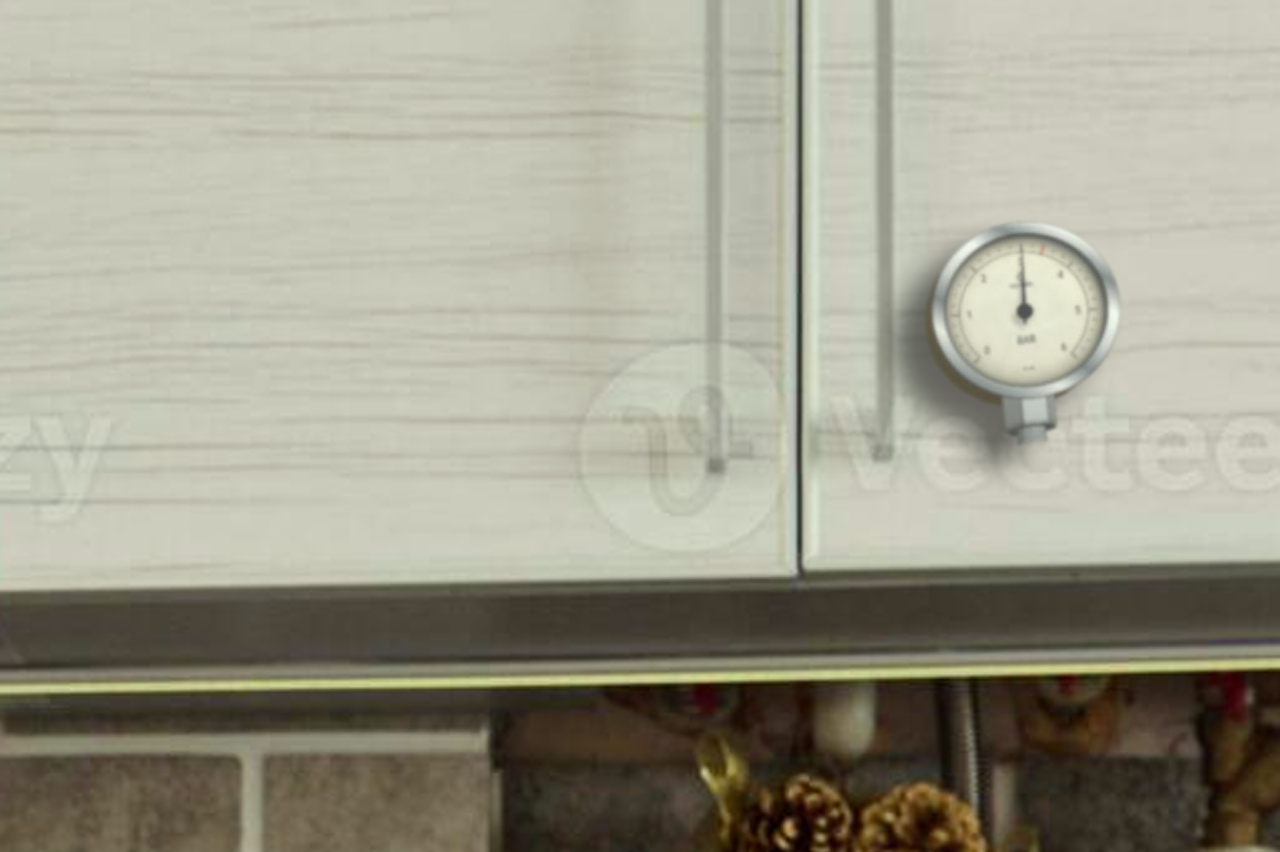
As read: value=3 unit=bar
